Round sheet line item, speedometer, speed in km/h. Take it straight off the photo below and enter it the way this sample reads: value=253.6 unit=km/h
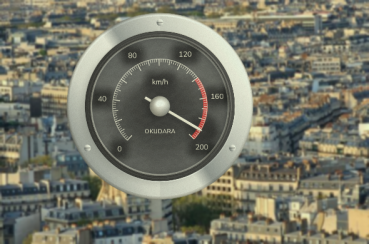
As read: value=190 unit=km/h
